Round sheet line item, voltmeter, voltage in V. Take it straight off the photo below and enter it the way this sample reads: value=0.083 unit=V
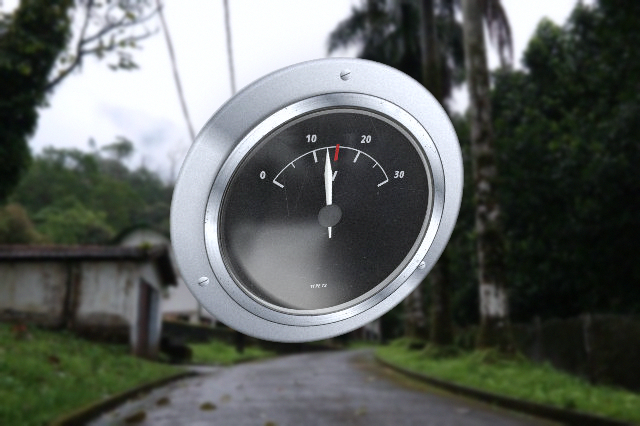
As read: value=12.5 unit=V
